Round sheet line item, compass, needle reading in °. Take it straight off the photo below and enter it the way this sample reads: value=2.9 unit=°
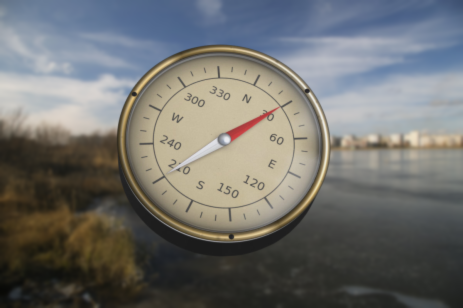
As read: value=30 unit=°
